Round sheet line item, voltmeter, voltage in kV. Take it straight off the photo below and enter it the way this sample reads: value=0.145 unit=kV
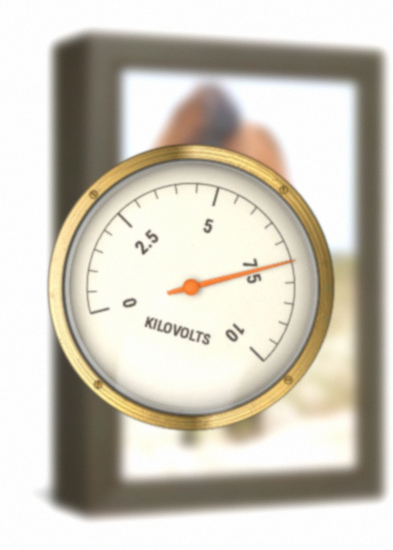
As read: value=7.5 unit=kV
